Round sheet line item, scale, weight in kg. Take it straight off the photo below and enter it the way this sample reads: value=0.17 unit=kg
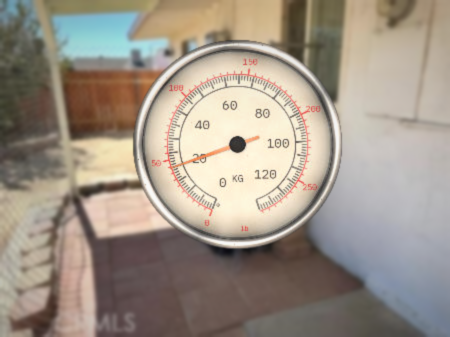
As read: value=20 unit=kg
